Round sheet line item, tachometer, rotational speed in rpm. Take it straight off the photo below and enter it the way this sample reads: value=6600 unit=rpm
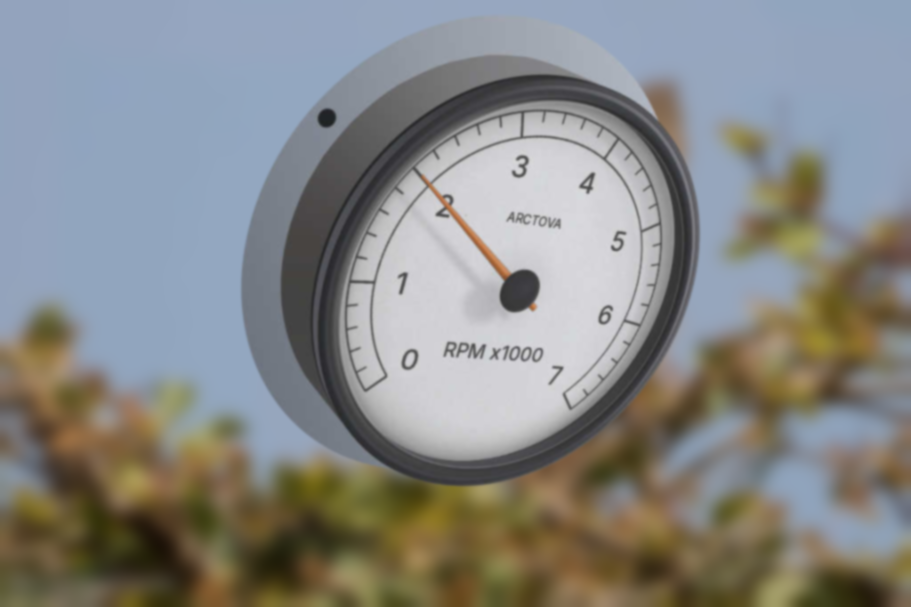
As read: value=2000 unit=rpm
